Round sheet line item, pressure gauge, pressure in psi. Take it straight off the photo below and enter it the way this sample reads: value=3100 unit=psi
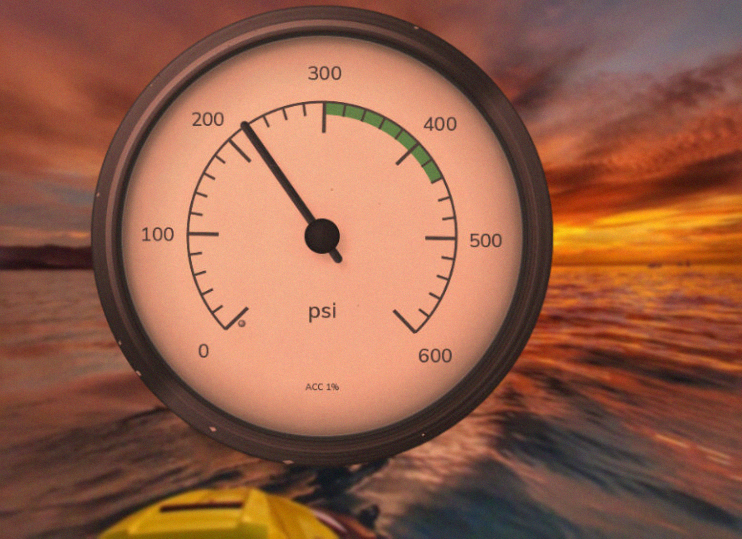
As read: value=220 unit=psi
